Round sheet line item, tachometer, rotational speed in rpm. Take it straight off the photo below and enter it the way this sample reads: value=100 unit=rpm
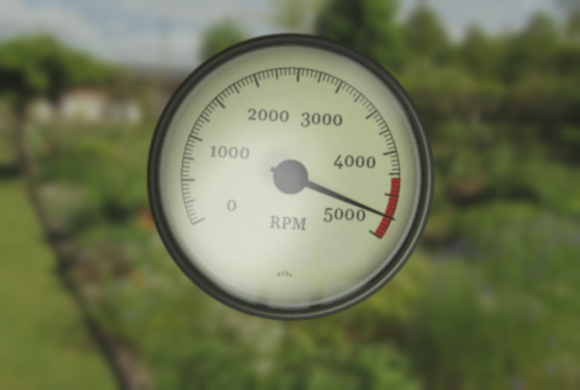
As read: value=4750 unit=rpm
